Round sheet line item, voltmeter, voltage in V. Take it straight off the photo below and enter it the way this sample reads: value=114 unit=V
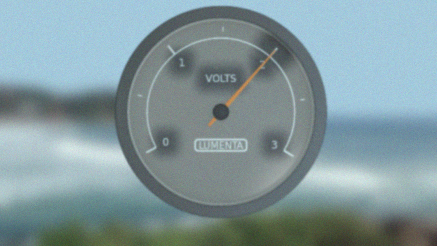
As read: value=2 unit=V
